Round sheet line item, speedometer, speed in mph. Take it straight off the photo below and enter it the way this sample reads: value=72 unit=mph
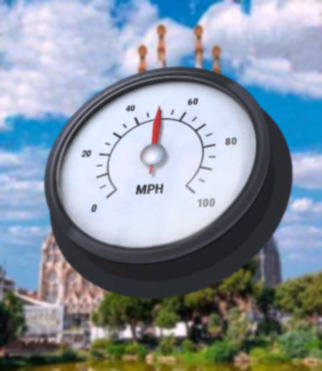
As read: value=50 unit=mph
